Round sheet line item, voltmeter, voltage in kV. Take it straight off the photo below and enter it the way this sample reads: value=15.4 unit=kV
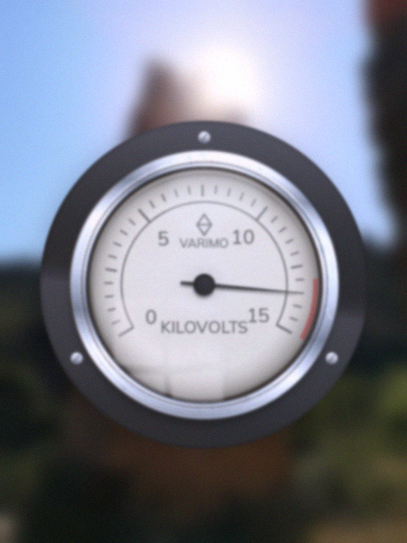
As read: value=13.5 unit=kV
